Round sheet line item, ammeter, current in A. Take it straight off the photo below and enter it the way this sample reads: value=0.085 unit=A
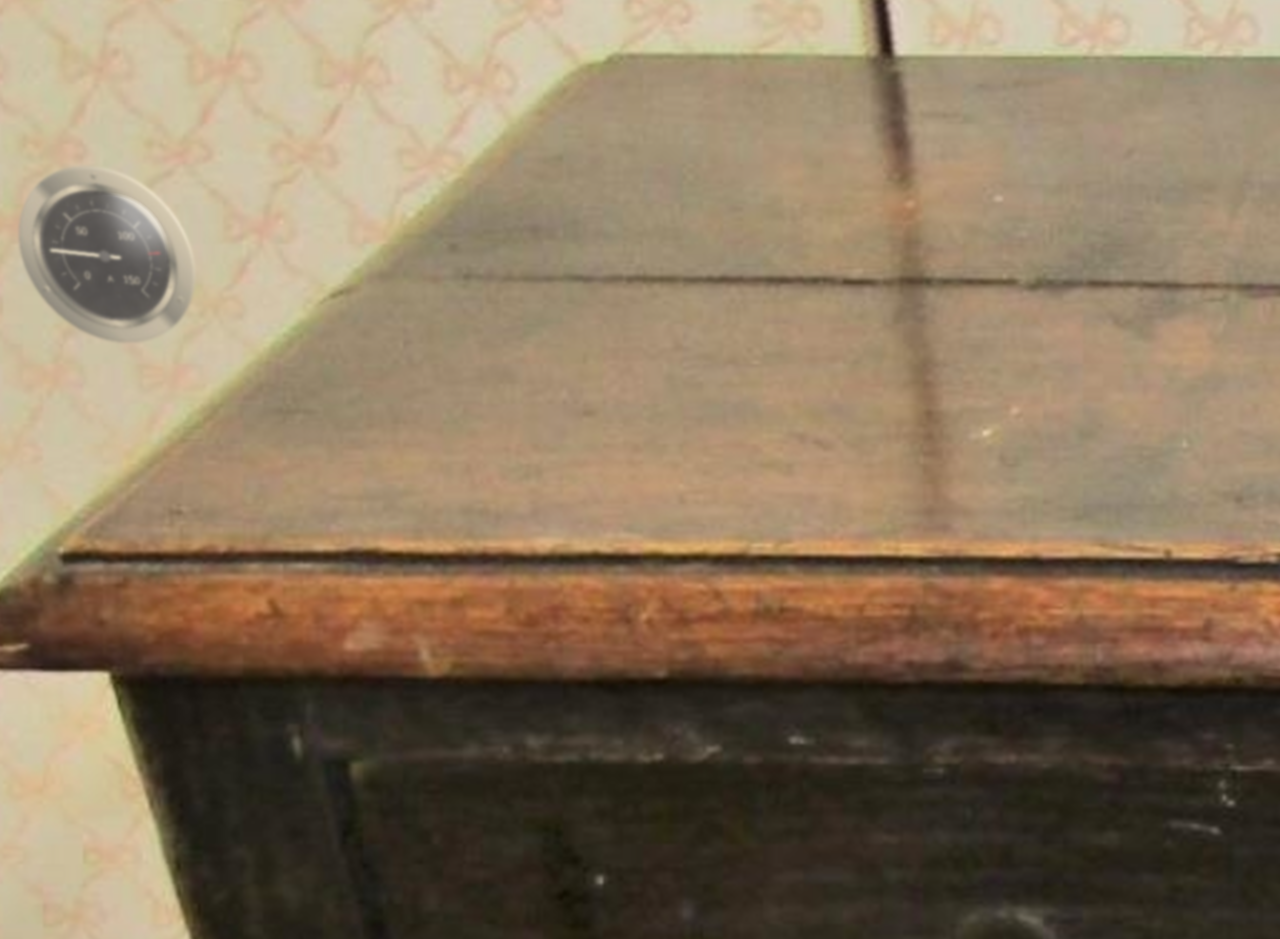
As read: value=25 unit=A
